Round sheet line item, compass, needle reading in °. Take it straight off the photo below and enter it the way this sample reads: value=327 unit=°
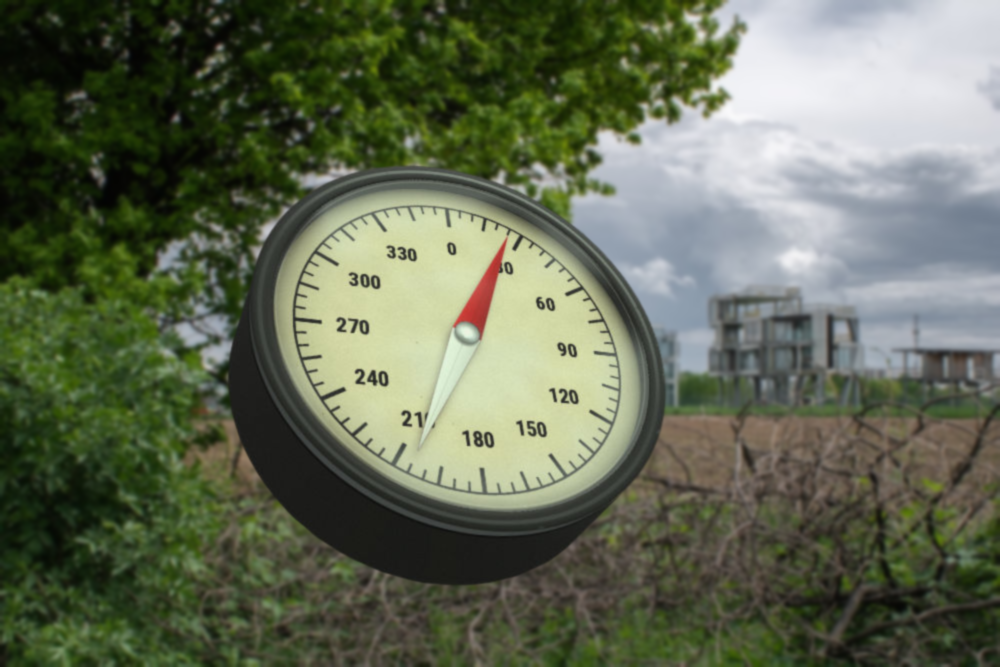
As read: value=25 unit=°
